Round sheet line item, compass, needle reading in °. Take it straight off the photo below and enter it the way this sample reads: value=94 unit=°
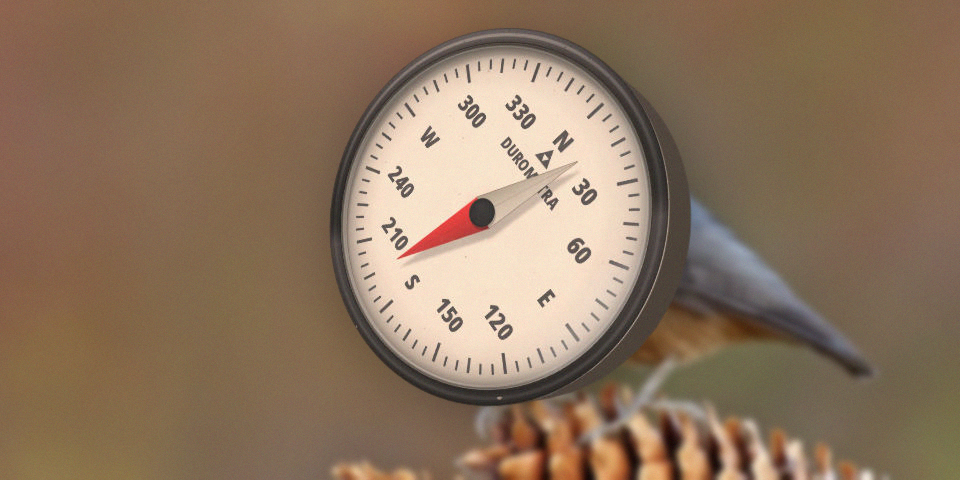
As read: value=195 unit=°
